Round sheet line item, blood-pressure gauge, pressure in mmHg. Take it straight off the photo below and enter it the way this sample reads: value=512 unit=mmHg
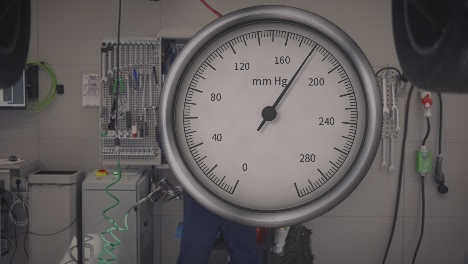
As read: value=180 unit=mmHg
